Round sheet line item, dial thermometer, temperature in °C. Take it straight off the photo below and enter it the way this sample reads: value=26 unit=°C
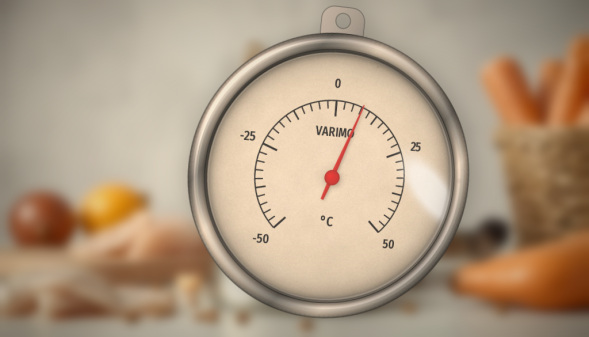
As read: value=7.5 unit=°C
